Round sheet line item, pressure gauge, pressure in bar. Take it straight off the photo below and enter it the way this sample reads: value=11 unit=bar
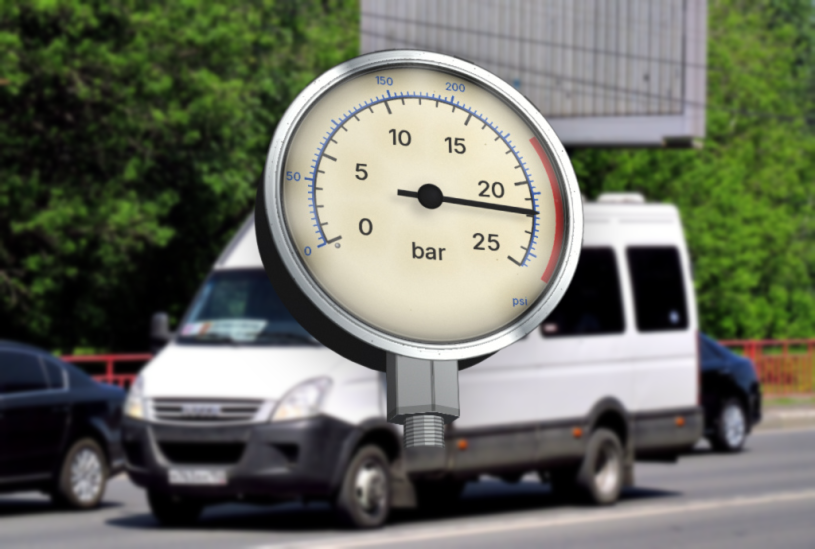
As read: value=22 unit=bar
